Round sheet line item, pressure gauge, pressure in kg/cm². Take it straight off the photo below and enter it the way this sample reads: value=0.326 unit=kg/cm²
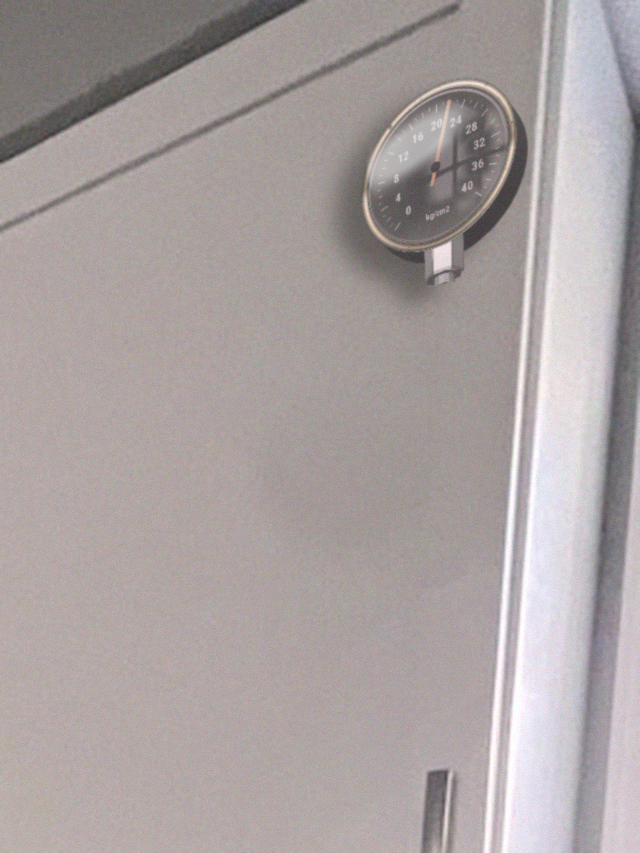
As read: value=22 unit=kg/cm²
